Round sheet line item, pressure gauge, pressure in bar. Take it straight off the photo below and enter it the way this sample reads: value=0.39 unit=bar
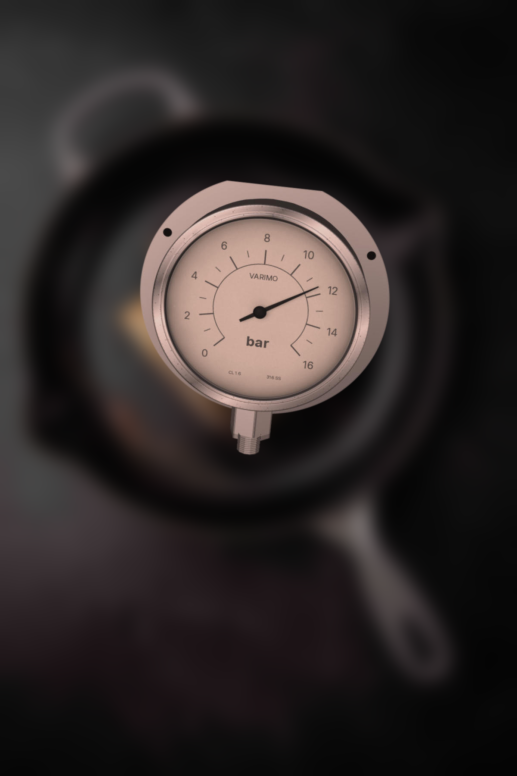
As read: value=11.5 unit=bar
